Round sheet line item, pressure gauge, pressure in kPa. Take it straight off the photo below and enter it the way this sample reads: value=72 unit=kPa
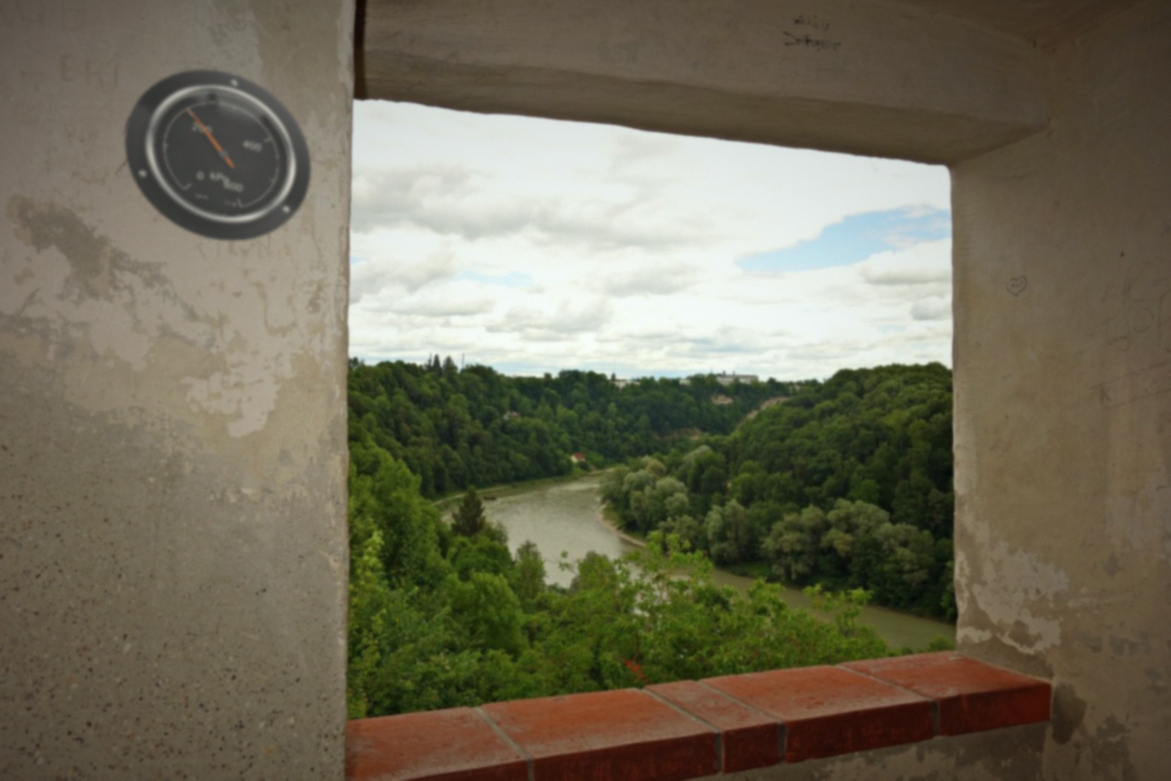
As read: value=200 unit=kPa
